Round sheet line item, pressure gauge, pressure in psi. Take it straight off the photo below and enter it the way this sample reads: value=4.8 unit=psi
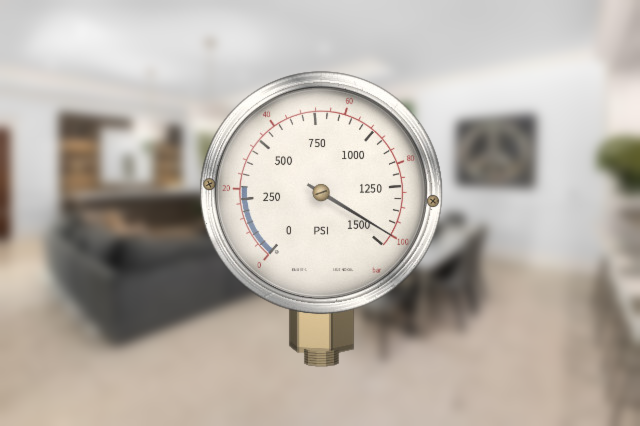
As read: value=1450 unit=psi
